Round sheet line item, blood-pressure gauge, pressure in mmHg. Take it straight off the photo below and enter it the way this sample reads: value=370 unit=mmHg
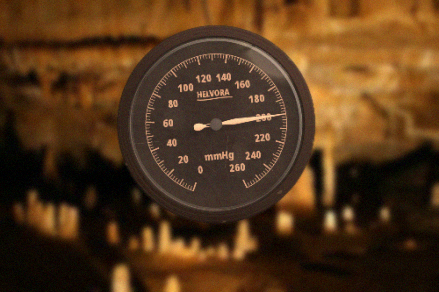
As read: value=200 unit=mmHg
